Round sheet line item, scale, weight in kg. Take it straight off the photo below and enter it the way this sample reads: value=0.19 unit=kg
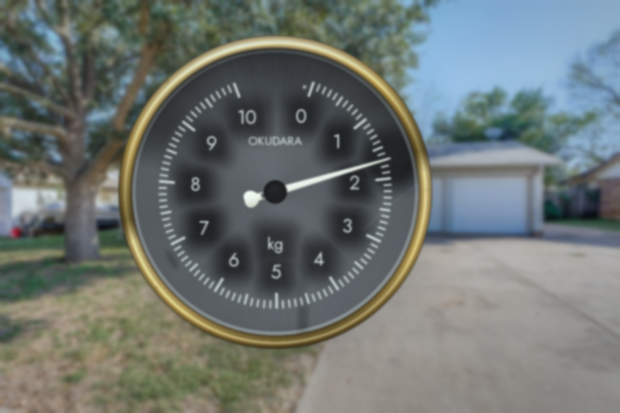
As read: value=1.7 unit=kg
